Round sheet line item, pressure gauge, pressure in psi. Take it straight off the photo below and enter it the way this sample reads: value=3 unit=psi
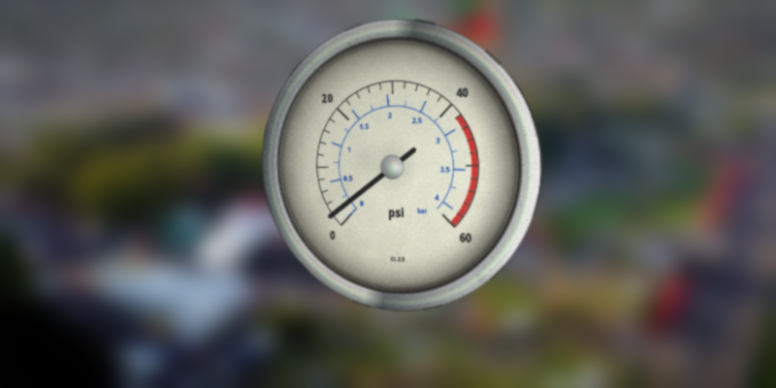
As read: value=2 unit=psi
